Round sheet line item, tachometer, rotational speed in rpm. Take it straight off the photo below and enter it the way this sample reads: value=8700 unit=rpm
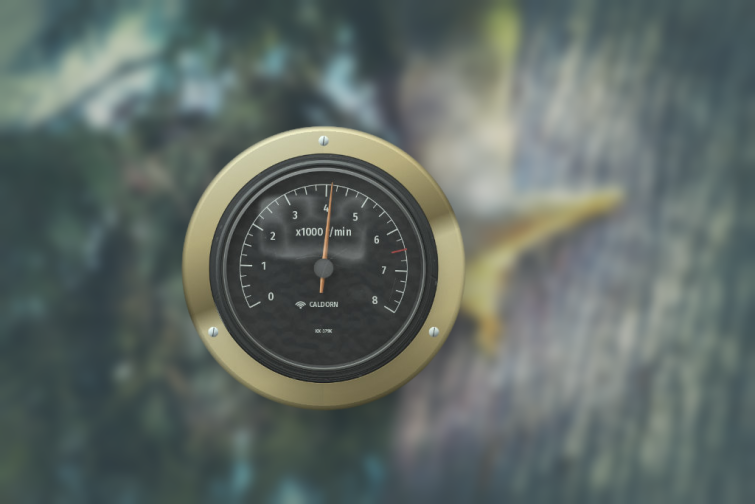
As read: value=4125 unit=rpm
